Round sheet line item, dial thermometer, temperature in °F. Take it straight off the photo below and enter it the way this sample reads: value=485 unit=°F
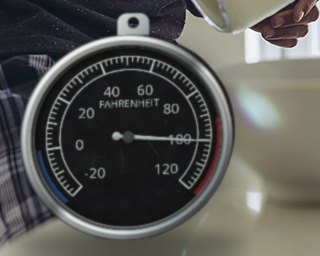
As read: value=100 unit=°F
